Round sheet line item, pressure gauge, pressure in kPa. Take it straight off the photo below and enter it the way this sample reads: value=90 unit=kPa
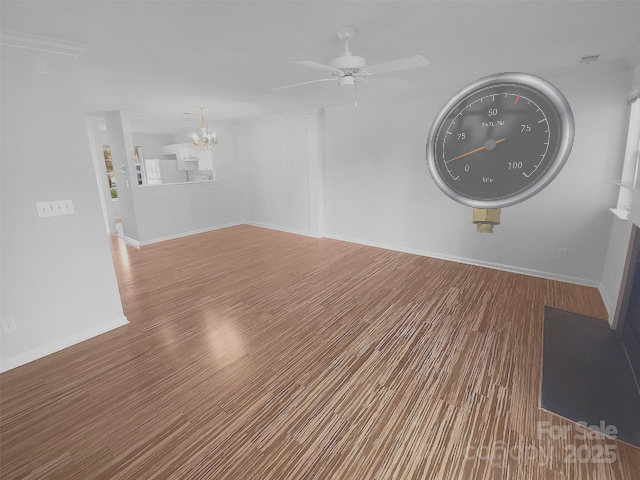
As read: value=10 unit=kPa
